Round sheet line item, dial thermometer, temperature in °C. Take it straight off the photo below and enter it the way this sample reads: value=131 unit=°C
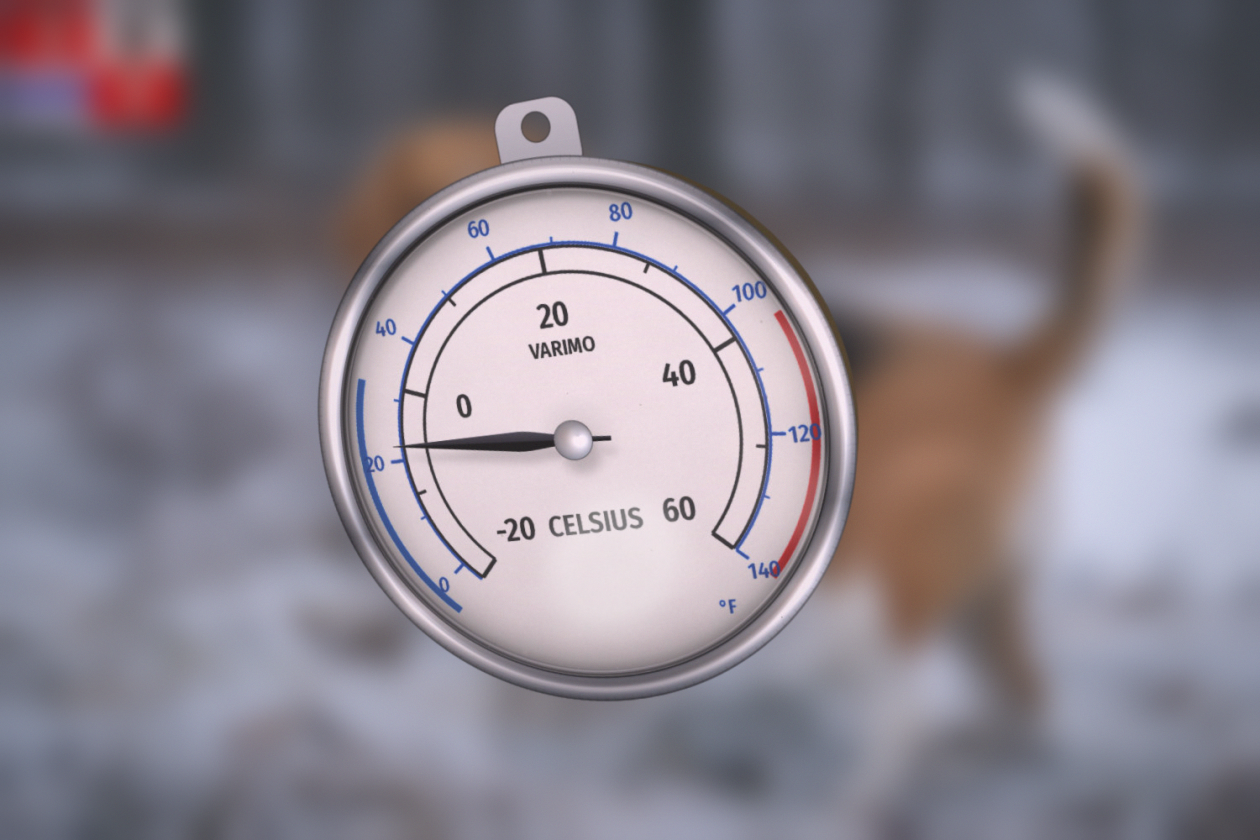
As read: value=-5 unit=°C
